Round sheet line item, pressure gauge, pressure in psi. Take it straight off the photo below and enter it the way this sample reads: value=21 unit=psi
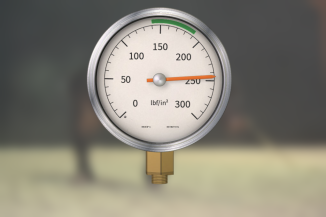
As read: value=245 unit=psi
